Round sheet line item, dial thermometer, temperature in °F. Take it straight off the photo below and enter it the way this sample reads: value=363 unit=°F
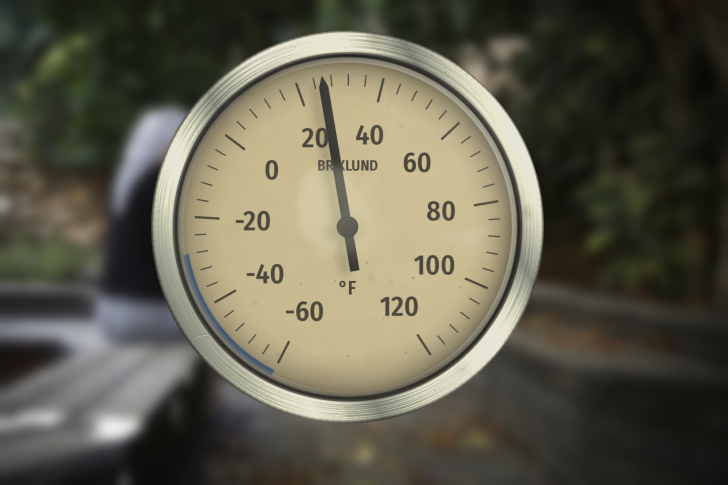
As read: value=26 unit=°F
